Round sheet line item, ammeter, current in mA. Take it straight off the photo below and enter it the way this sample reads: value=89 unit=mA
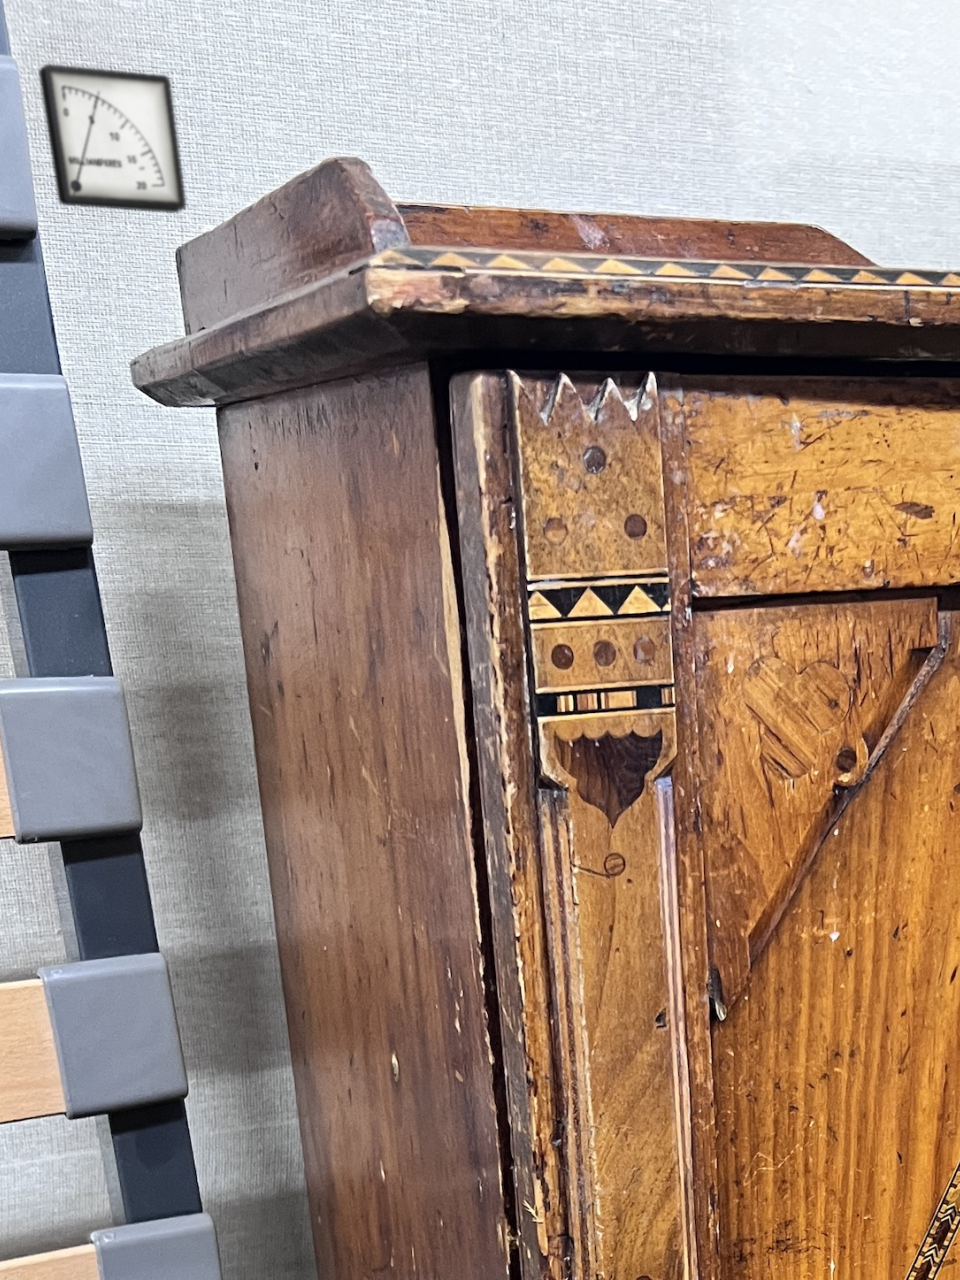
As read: value=5 unit=mA
